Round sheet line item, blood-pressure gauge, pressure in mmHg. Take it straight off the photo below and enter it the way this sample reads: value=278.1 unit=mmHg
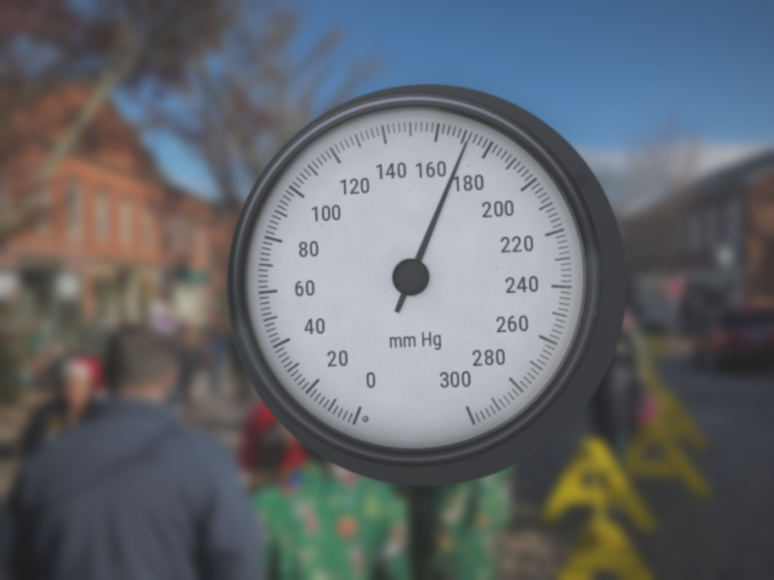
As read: value=172 unit=mmHg
